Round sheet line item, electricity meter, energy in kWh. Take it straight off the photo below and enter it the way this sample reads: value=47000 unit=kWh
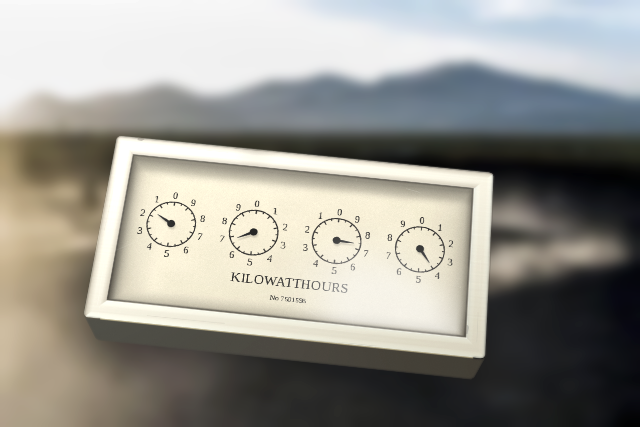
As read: value=1674 unit=kWh
